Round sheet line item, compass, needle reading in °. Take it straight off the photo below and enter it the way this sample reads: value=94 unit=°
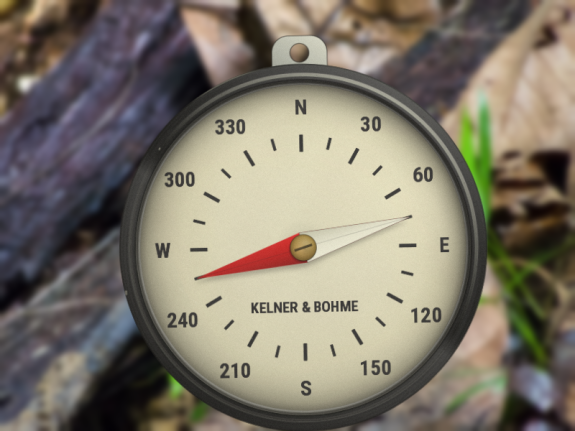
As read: value=255 unit=°
